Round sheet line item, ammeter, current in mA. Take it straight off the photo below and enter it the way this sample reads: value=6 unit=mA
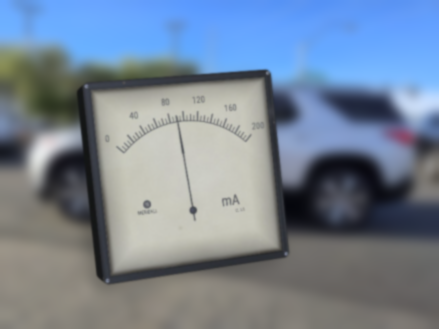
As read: value=90 unit=mA
